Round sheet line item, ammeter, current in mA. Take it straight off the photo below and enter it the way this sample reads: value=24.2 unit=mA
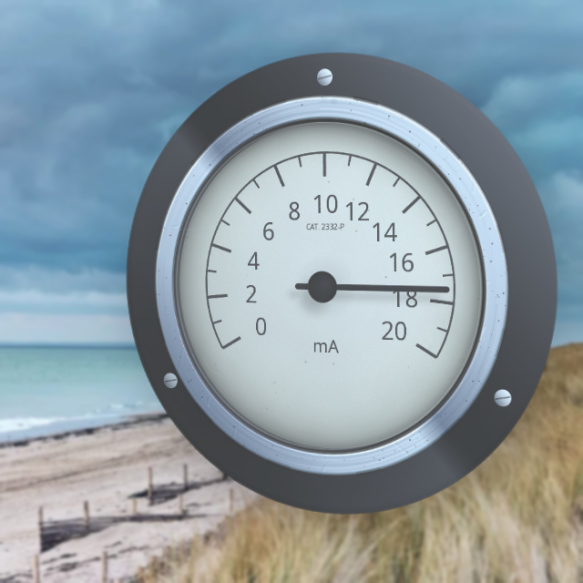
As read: value=17.5 unit=mA
